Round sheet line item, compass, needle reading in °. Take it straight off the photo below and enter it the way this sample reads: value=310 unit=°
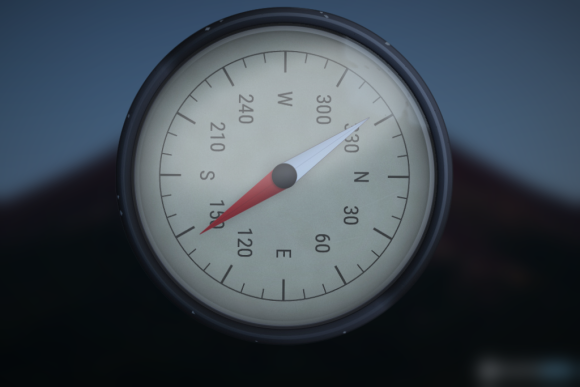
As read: value=145 unit=°
